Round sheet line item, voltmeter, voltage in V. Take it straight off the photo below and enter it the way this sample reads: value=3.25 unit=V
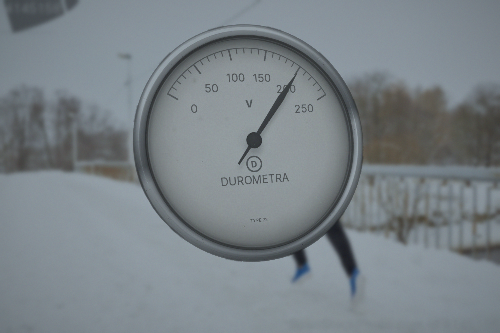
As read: value=200 unit=V
